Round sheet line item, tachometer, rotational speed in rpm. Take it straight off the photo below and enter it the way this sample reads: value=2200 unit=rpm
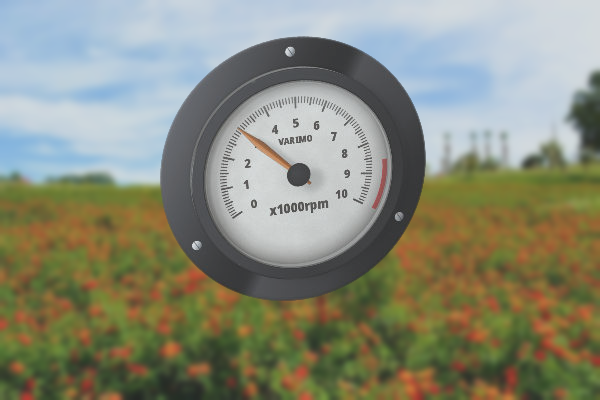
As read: value=3000 unit=rpm
